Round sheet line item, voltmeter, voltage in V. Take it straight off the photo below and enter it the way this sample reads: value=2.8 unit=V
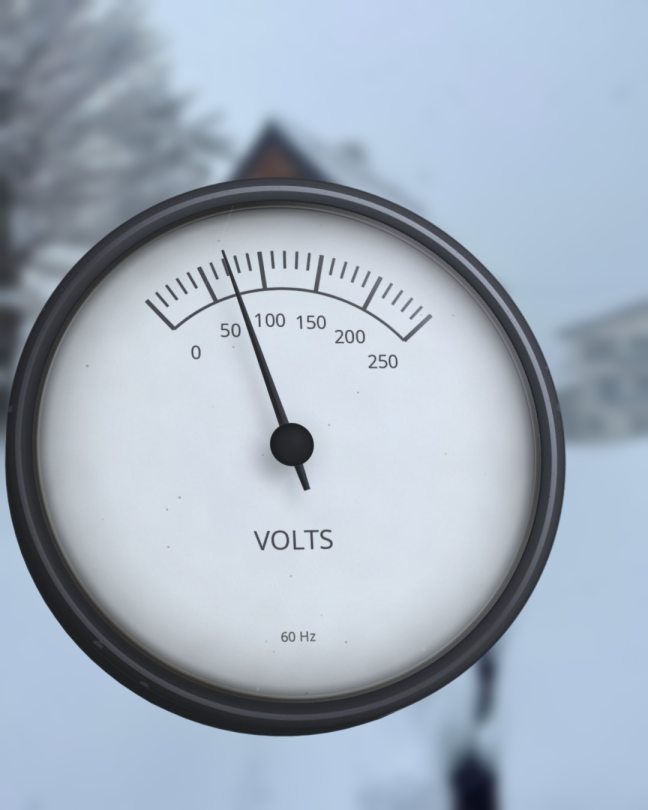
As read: value=70 unit=V
